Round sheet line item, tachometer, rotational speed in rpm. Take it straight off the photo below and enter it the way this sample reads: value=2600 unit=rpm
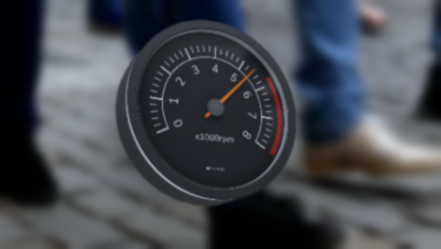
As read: value=5400 unit=rpm
